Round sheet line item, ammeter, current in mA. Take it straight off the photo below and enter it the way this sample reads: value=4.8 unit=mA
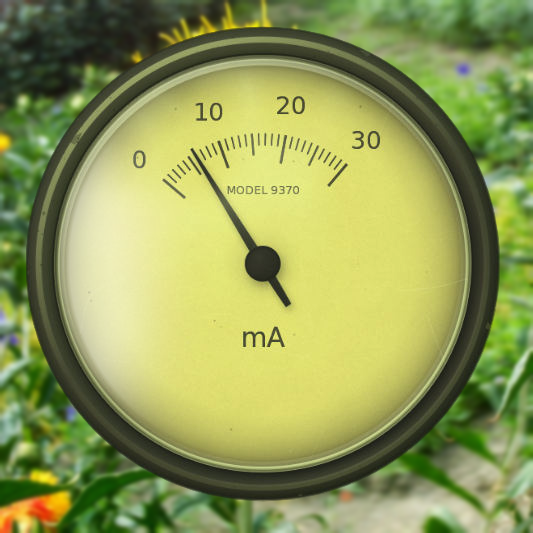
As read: value=6 unit=mA
